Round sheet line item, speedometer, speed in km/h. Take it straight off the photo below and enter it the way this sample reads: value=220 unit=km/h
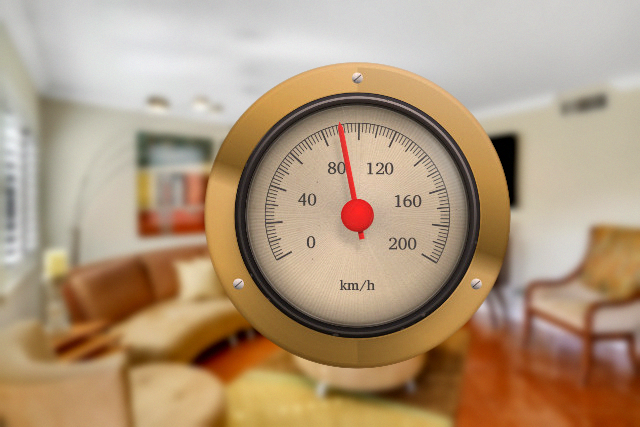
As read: value=90 unit=km/h
